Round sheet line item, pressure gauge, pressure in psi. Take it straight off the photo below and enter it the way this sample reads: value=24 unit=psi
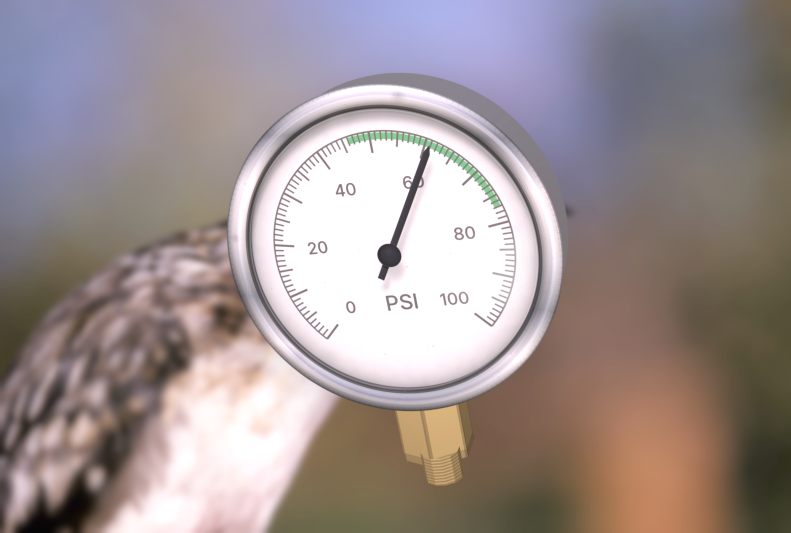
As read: value=61 unit=psi
